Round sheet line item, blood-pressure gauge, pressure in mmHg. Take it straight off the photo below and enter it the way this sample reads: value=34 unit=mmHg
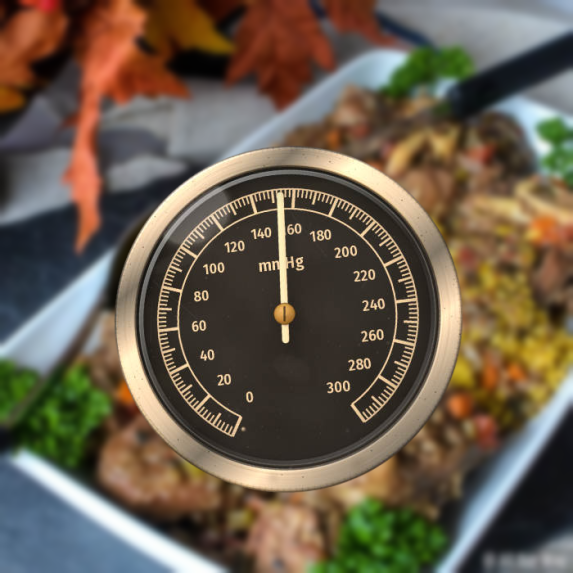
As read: value=154 unit=mmHg
